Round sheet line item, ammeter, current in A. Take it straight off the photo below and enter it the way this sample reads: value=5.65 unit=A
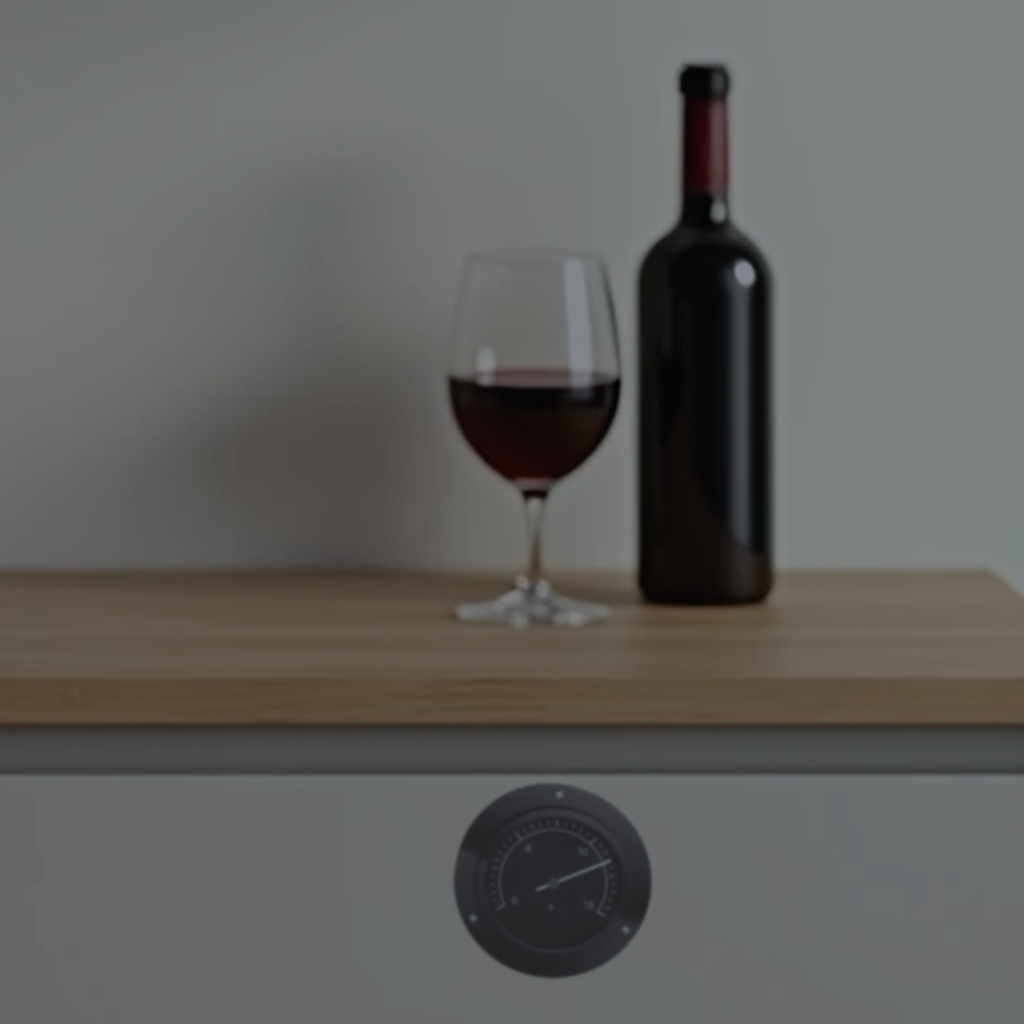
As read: value=11.5 unit=A
